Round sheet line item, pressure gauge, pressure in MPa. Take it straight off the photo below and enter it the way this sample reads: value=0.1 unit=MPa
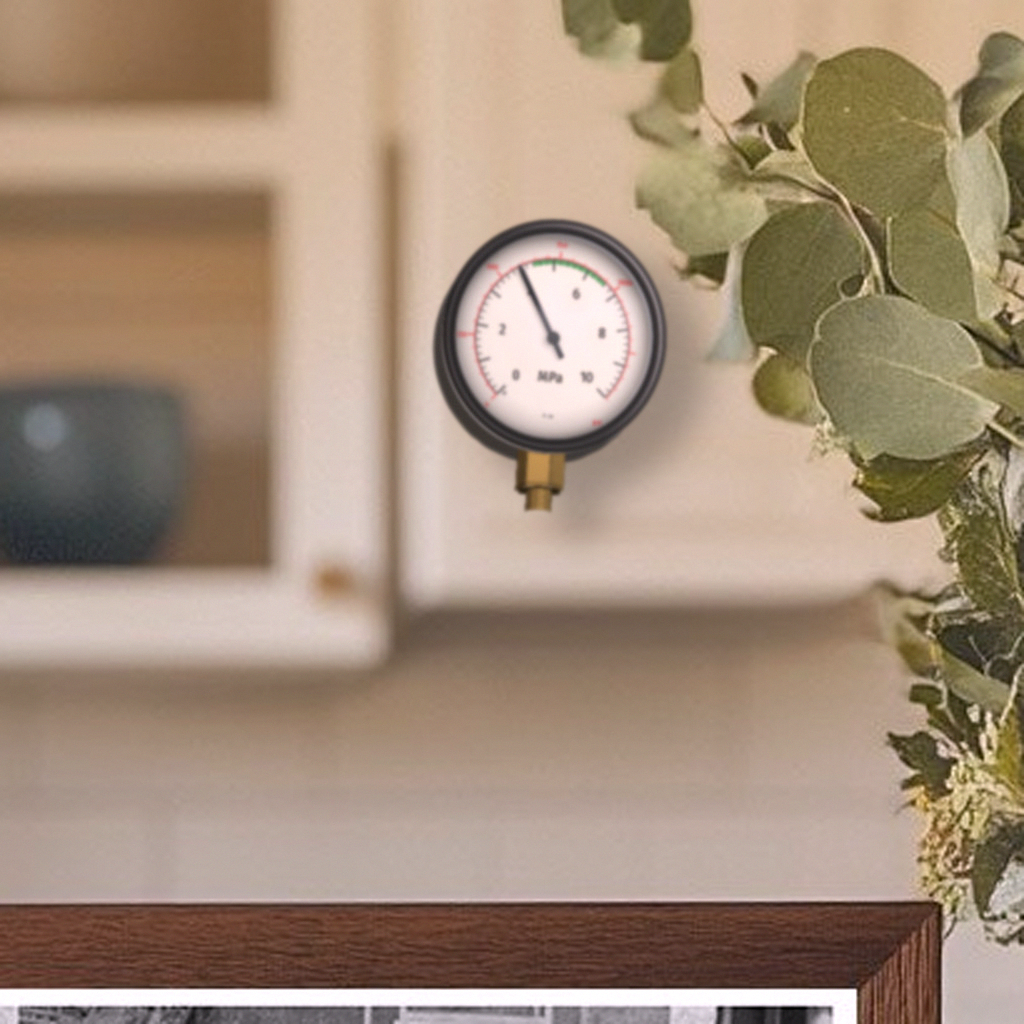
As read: value=4 unit=MPa
